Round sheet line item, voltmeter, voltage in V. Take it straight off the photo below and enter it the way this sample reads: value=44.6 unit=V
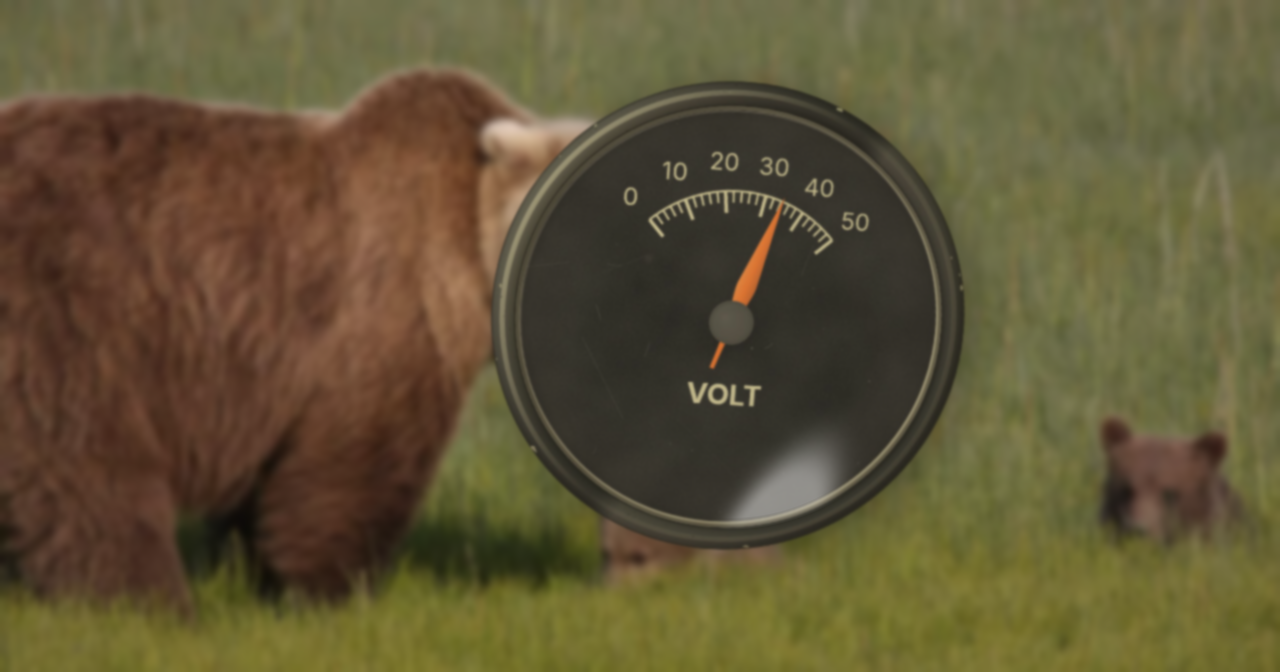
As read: value=34 unit=V
